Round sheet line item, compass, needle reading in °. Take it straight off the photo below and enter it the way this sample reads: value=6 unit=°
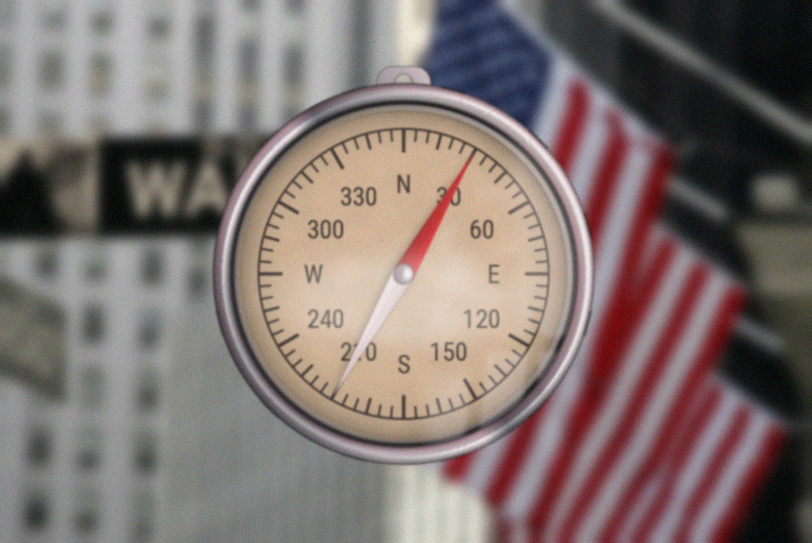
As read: value=30 unit=°
